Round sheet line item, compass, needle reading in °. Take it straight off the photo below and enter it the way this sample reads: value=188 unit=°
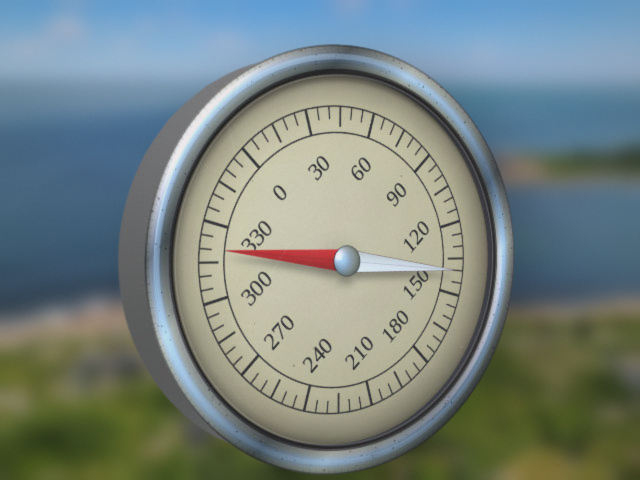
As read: value=320 unit=°
